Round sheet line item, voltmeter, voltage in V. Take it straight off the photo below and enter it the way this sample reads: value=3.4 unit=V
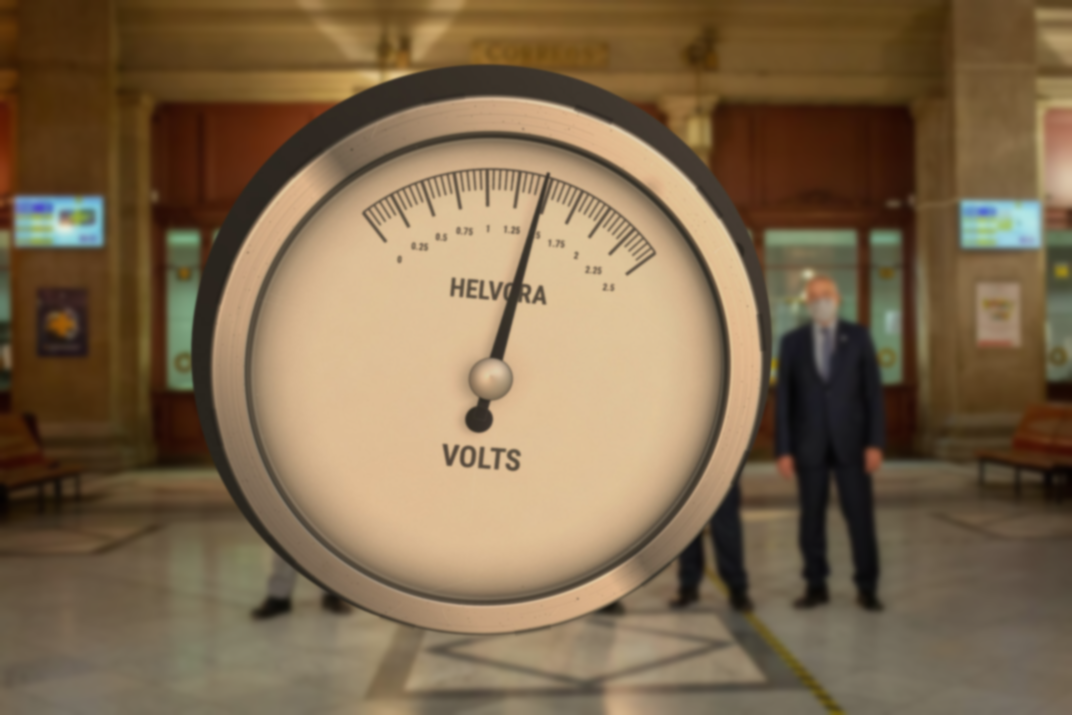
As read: value=1.45 unit=V
